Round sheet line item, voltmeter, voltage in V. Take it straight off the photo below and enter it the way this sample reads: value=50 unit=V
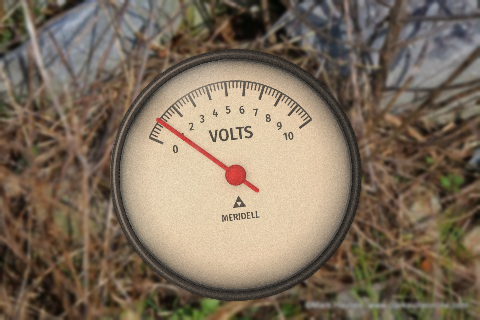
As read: value=1 unit=V
